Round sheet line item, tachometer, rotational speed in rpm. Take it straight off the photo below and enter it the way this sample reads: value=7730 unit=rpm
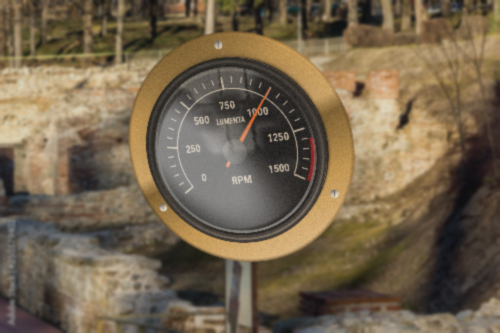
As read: value=1000 unit=rpm
